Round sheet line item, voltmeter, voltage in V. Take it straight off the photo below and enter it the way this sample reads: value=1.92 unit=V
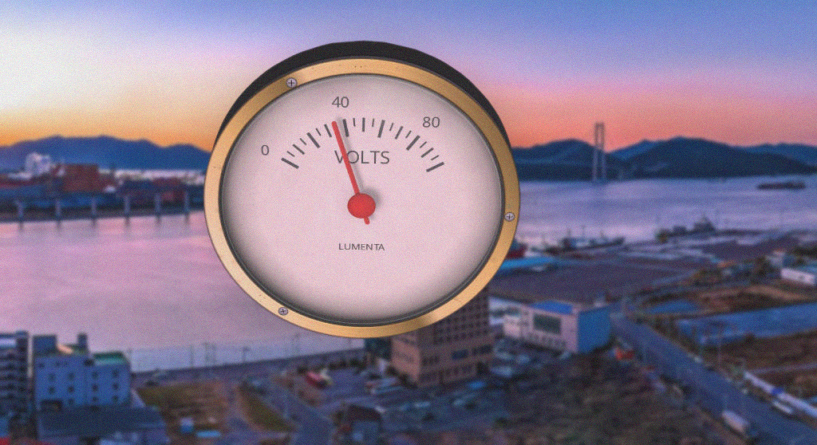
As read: value=35 unit=V
